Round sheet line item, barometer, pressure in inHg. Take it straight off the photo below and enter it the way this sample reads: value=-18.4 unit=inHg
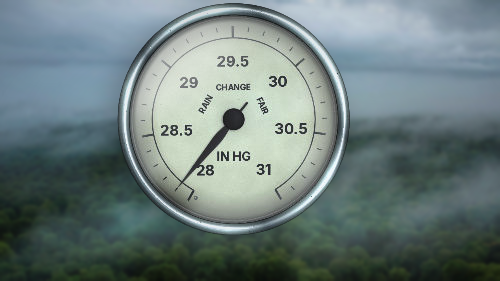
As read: value=28.1 unit=inHg
